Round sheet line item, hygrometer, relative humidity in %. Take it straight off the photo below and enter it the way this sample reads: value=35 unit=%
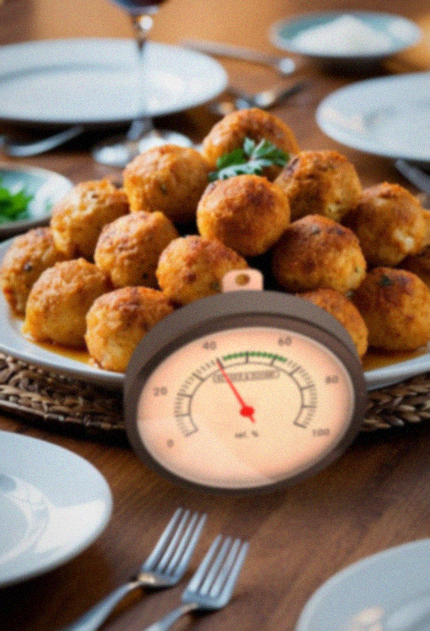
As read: value=40 unit=%
